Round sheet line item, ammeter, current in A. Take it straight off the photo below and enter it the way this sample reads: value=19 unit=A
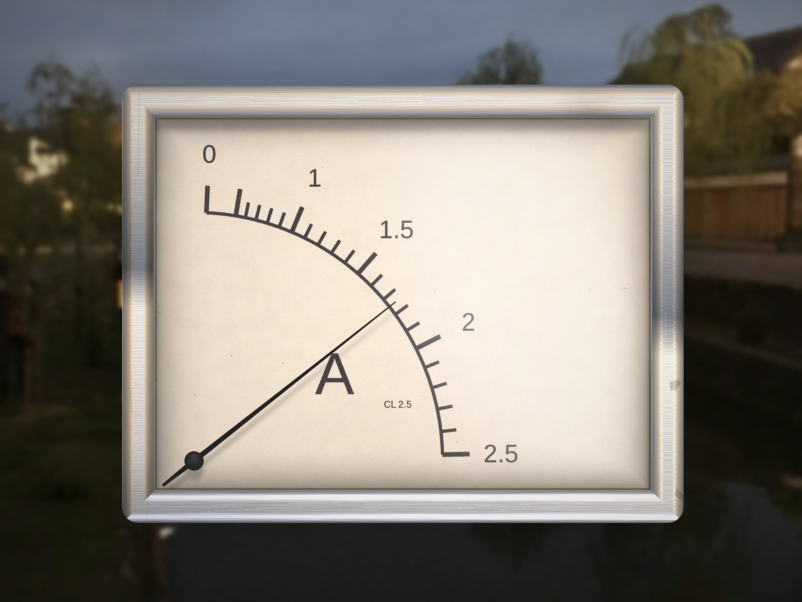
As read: value=1.75 unit=A
